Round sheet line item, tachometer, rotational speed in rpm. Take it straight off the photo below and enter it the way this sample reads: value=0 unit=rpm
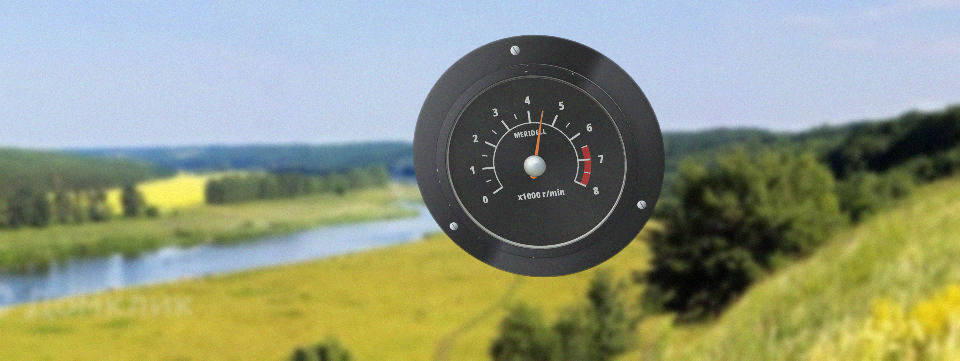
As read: value=4500 unit=rpm
